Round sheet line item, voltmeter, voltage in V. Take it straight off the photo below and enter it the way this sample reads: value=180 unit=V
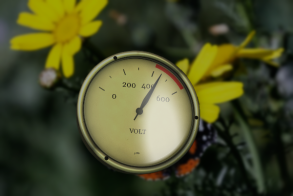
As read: value=450 unit=V
